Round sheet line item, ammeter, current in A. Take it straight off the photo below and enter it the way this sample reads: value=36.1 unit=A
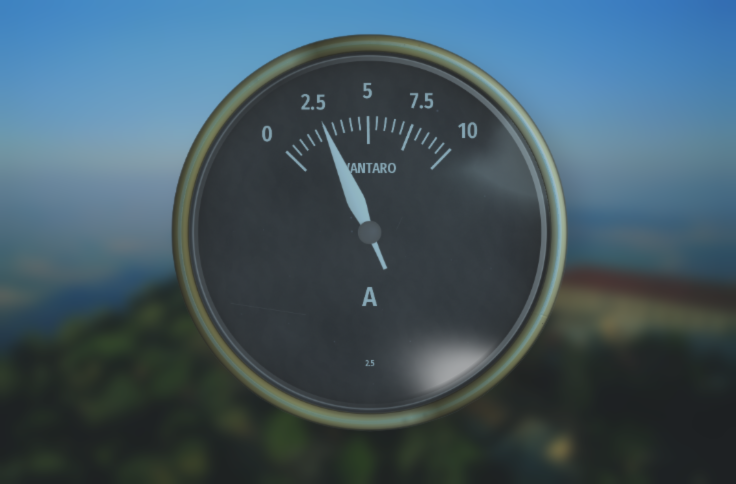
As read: value=2.5 unit=A
